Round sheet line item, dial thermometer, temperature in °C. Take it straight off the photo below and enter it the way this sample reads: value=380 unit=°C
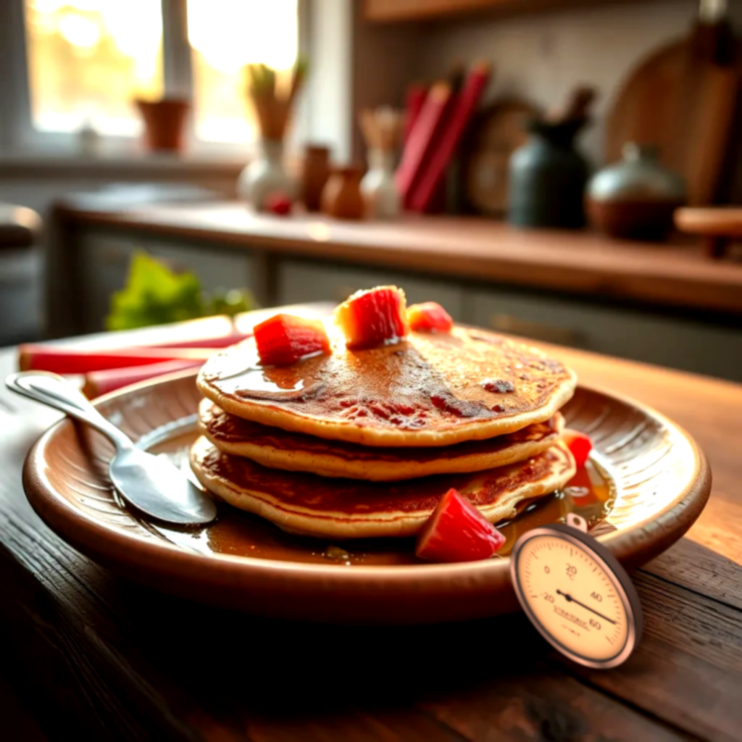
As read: value=50 unit=°C
